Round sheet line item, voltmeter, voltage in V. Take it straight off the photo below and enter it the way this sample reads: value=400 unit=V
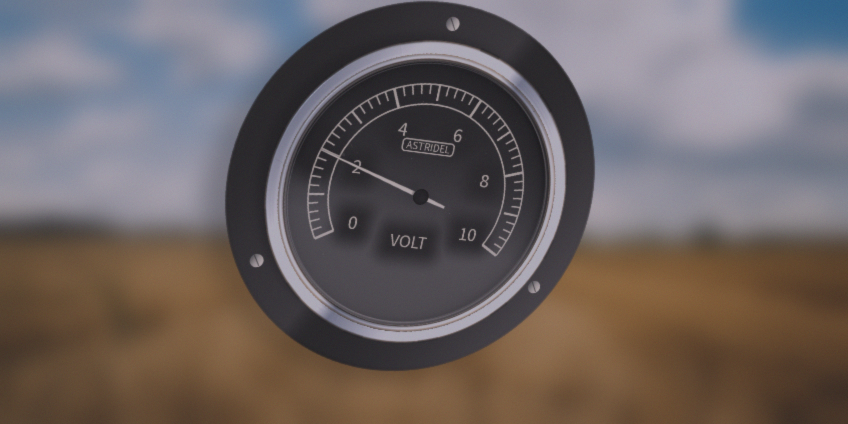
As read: value=2 unit=V
